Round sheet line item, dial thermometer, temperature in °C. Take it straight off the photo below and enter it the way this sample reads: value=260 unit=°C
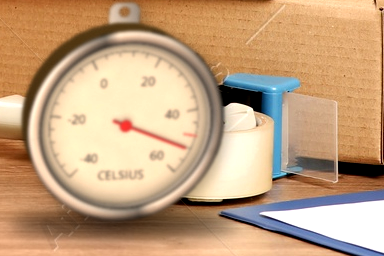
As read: value=52 unit=°C
